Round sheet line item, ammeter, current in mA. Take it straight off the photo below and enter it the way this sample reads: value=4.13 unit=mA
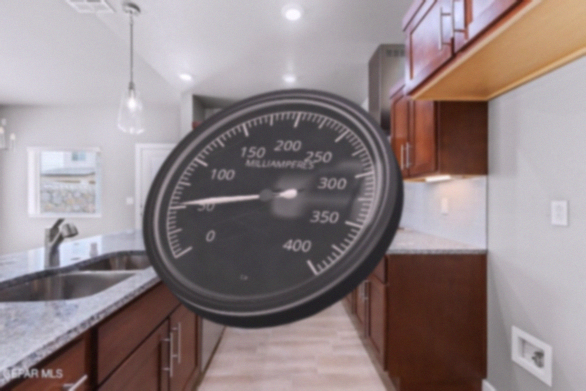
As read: value=50 unit=mA
